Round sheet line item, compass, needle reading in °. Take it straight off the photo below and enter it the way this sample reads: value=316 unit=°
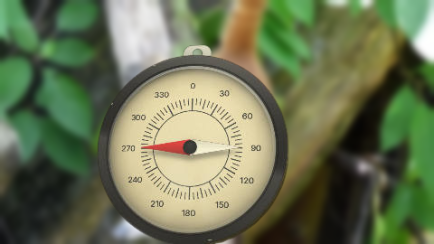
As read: value=270 unit=°
